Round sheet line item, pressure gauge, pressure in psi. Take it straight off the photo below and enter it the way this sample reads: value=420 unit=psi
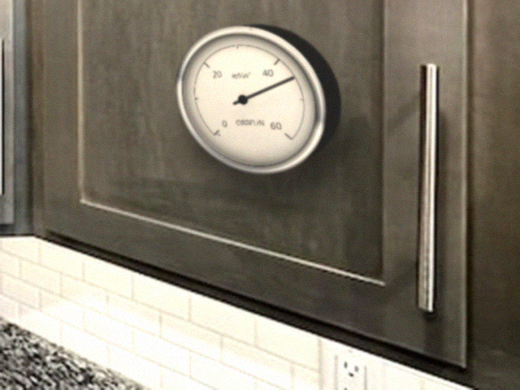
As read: value=45 unit=psi
